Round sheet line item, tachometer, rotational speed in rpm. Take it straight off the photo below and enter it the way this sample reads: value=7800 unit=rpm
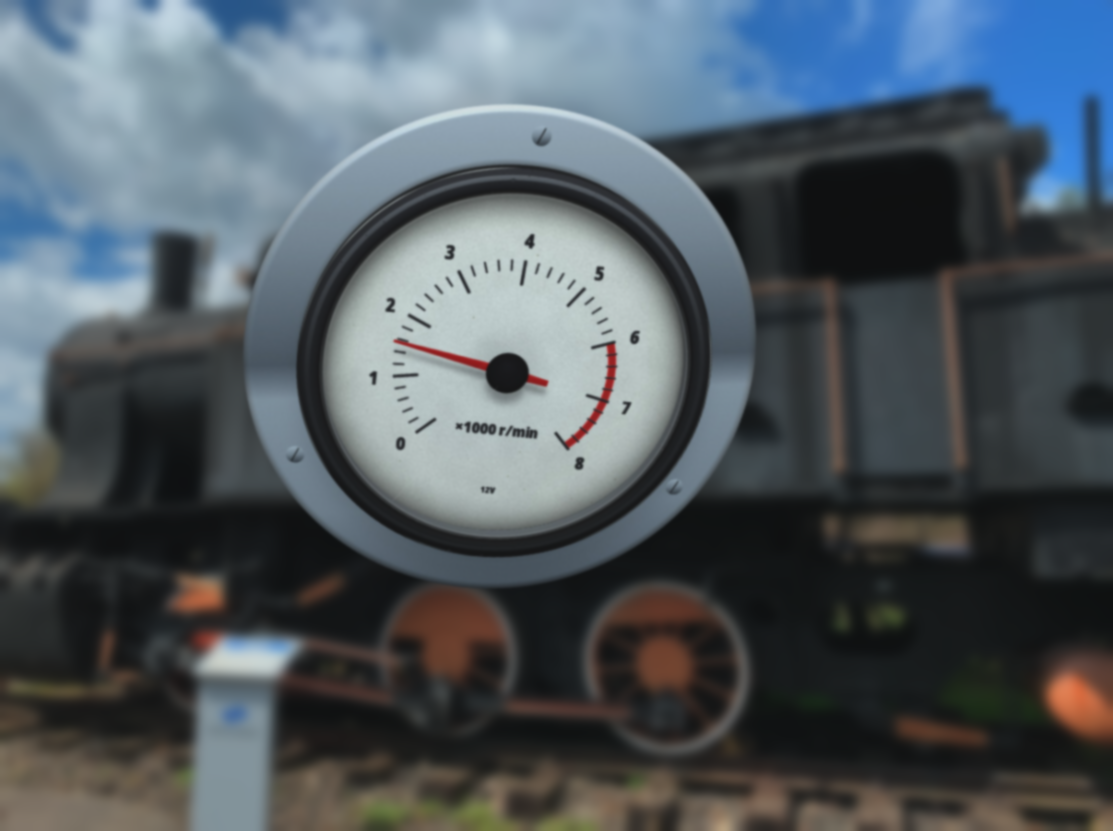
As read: value=1600 unit=rpm
